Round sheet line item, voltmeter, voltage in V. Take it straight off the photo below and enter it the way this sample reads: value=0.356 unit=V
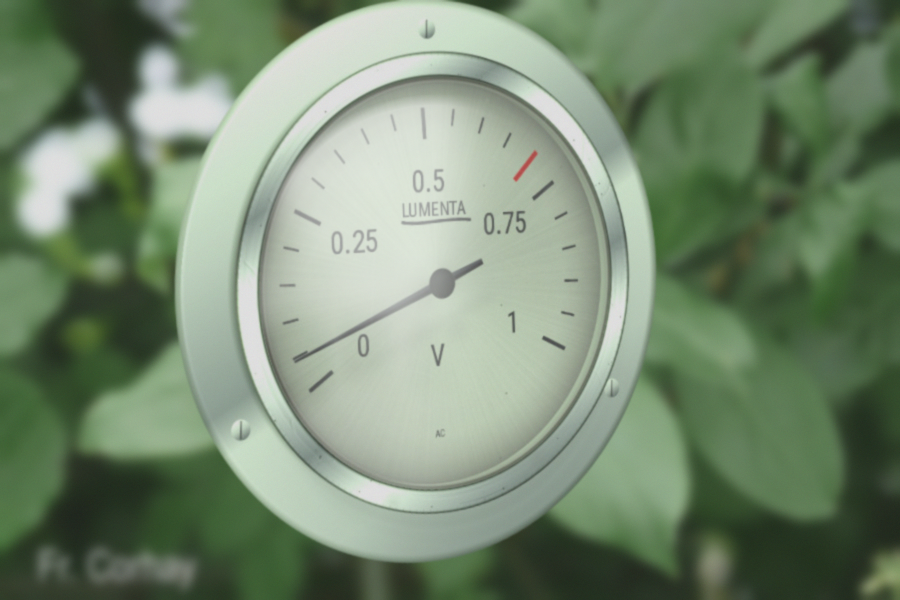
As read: value=0.05 unit=V
